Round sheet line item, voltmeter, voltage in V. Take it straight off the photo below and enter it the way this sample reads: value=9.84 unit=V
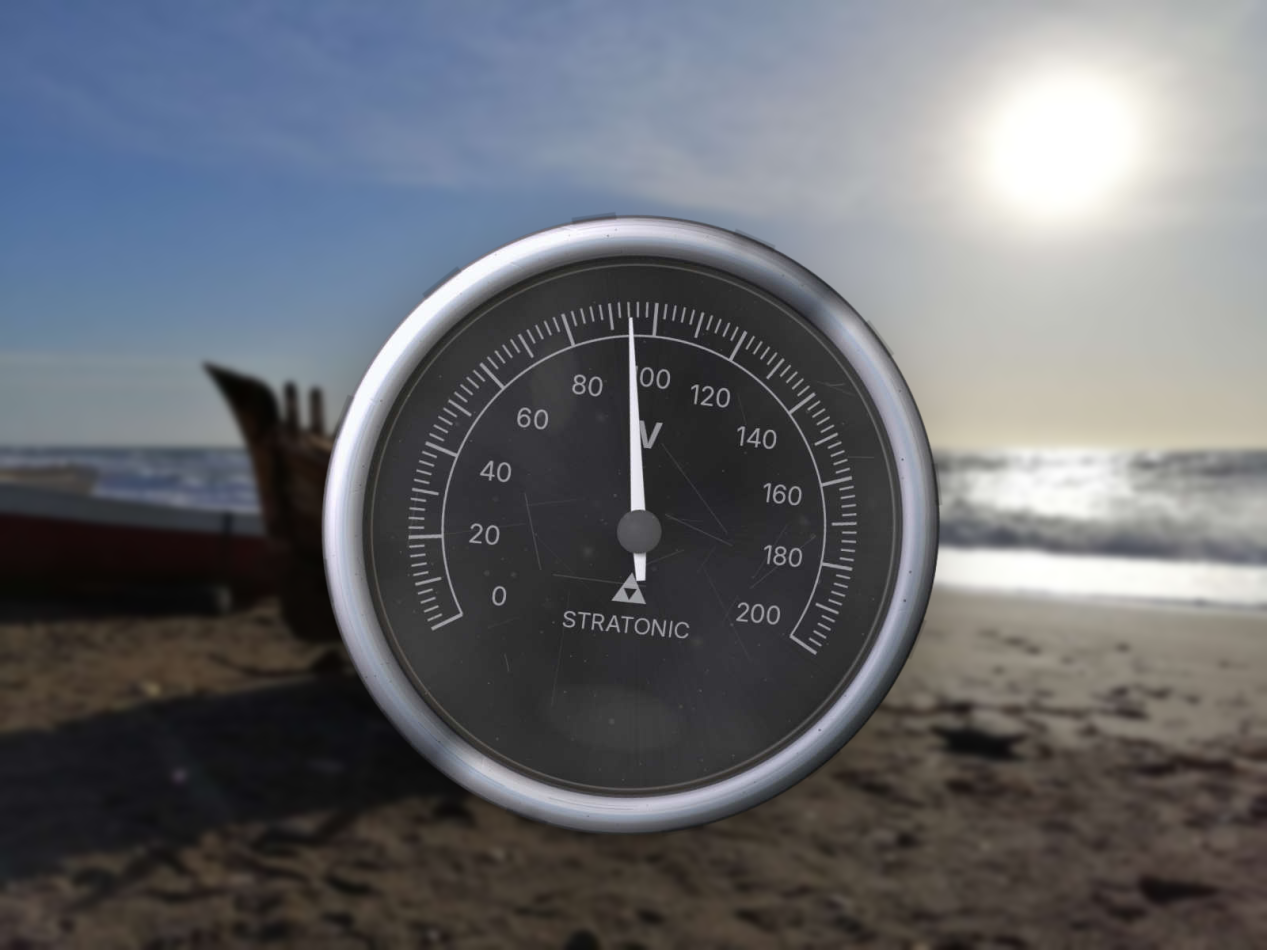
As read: value=94 unit=V
